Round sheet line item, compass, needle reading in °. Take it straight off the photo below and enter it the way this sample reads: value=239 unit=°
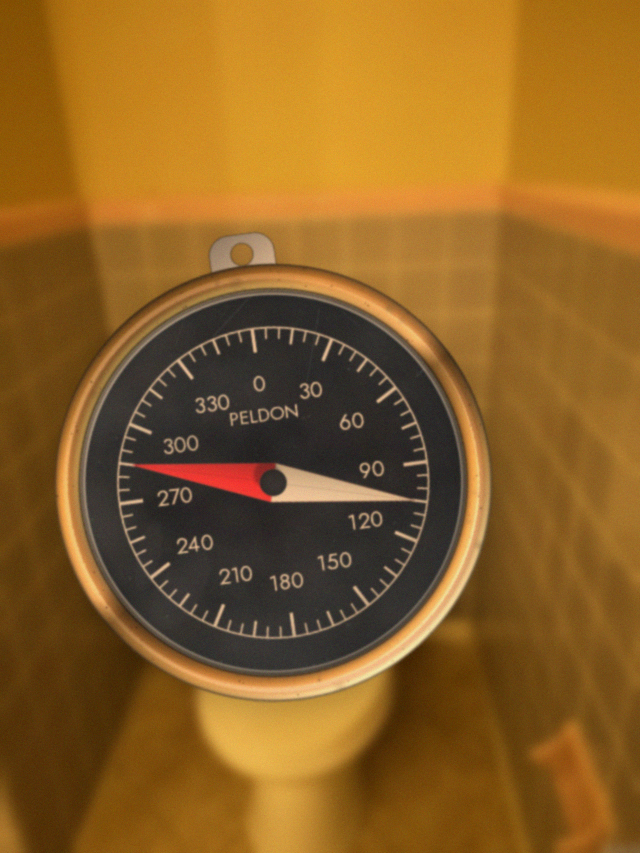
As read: value=285 unit=°
